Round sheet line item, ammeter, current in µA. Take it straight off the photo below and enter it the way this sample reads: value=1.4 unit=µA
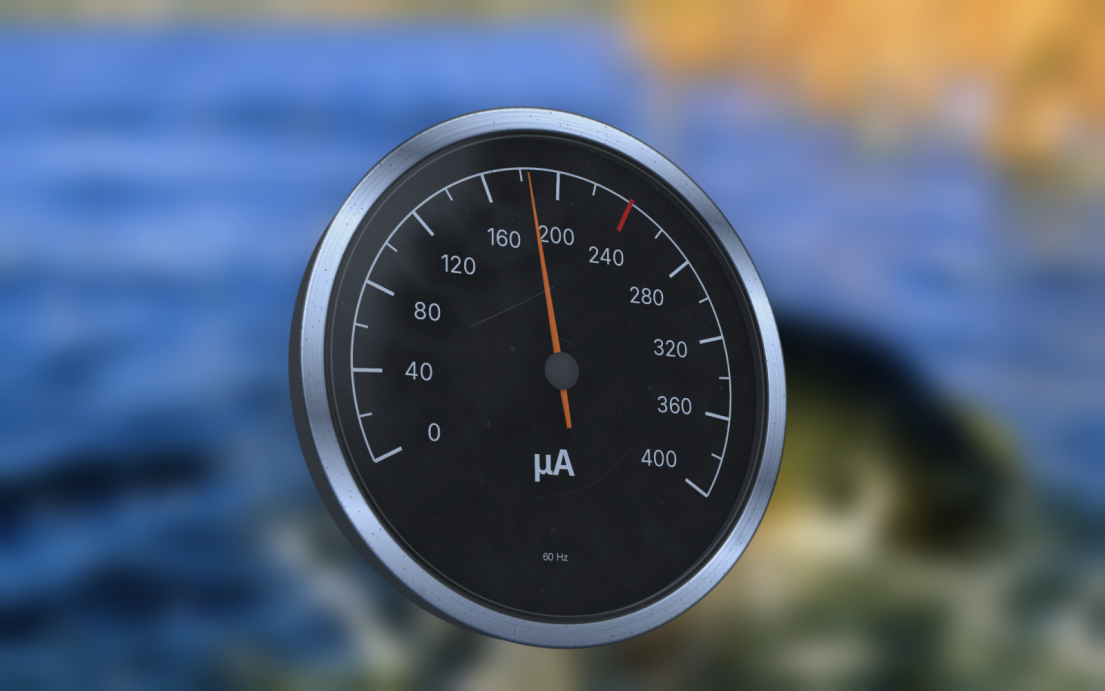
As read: value=180 unit=µA
